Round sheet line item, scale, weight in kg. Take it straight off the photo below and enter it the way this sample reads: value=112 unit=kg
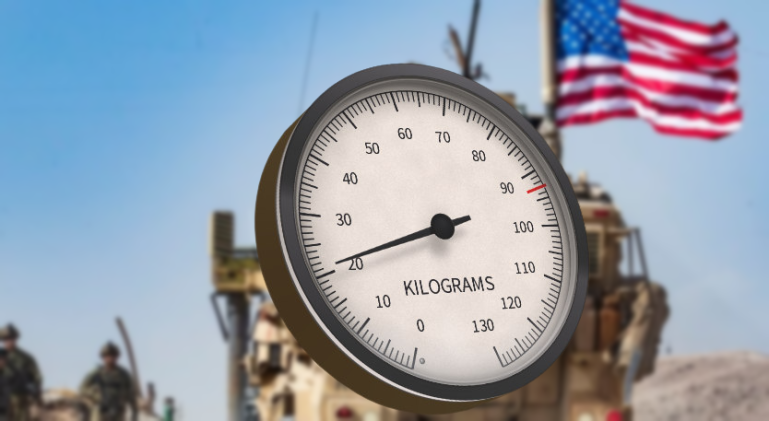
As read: value=21 unit=kg
